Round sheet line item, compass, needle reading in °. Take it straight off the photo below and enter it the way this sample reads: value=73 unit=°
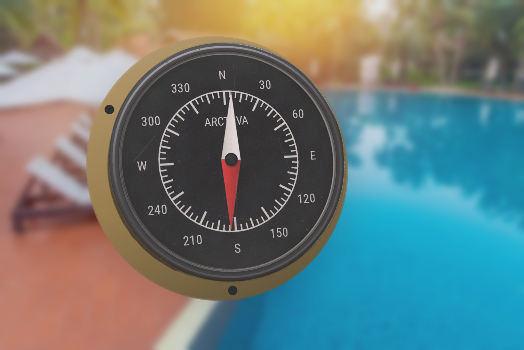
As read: value=185 unit=°
